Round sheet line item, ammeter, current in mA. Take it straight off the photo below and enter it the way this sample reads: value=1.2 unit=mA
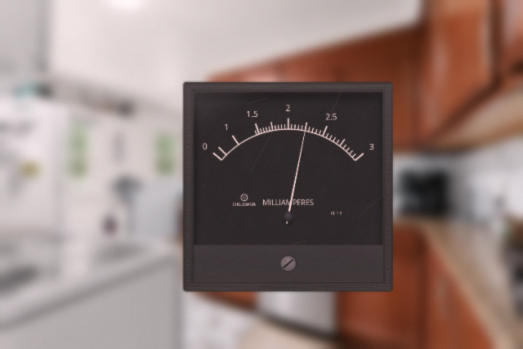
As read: value=2.25 unit=mA
